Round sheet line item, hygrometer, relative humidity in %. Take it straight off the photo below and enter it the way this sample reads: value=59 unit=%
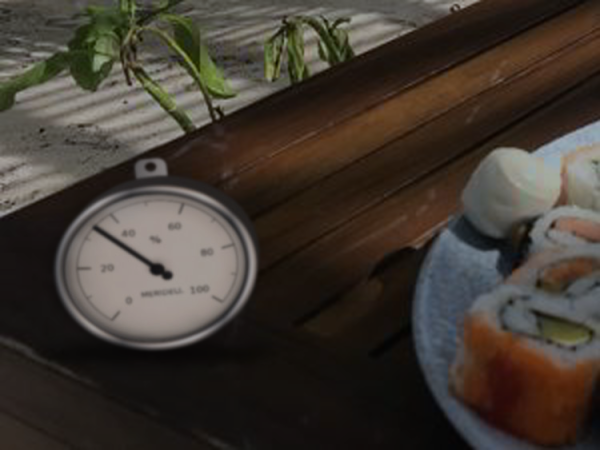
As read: value=35 unit=%
